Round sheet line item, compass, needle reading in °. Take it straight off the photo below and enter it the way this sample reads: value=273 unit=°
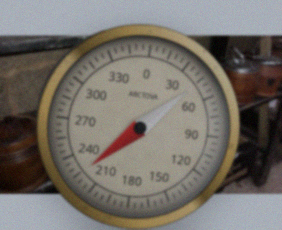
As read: value=225 unit=°
